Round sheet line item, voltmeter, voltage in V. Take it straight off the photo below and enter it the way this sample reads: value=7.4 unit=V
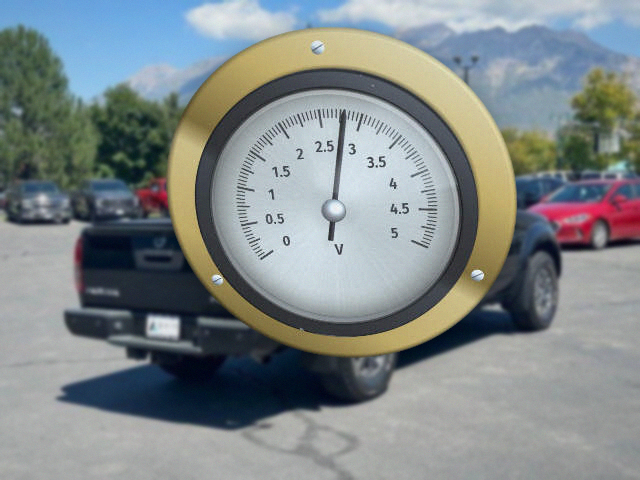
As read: value=2.8 unit=V
